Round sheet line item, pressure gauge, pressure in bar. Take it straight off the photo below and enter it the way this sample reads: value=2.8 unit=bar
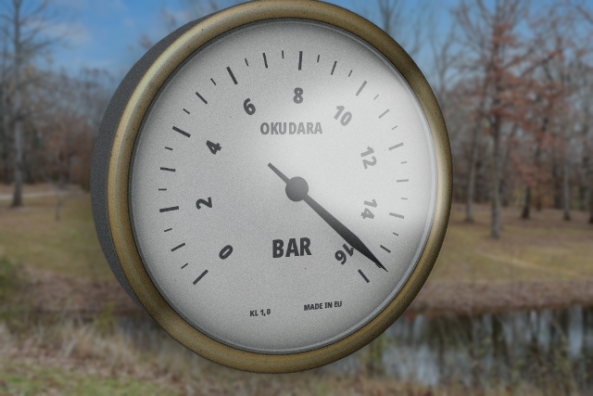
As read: value=15.5 unit=bar
